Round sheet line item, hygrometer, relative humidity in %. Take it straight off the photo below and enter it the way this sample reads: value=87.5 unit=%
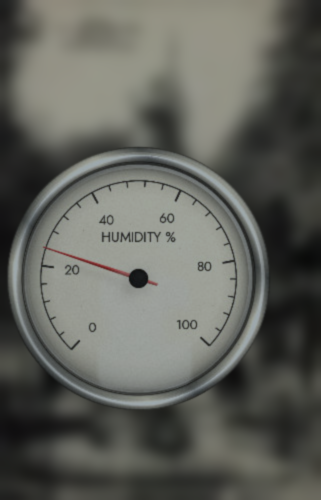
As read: value=24 unit=%
